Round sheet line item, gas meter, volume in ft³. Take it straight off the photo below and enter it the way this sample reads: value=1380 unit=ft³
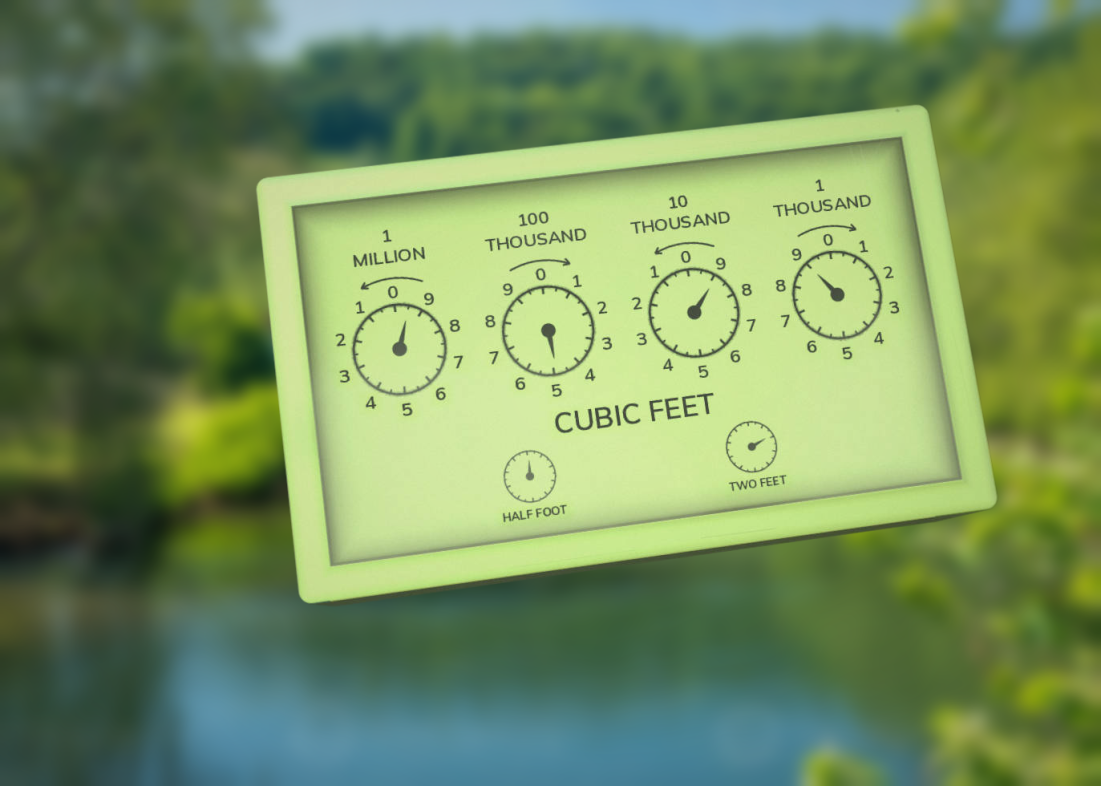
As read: value=948900 unit=ft³
